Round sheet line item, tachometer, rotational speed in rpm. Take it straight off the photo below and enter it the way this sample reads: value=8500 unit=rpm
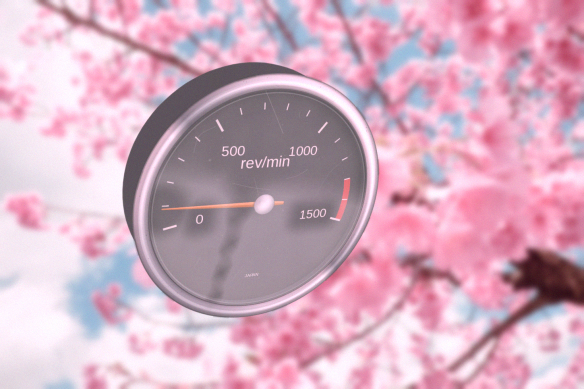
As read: value=100 unit=rpm
